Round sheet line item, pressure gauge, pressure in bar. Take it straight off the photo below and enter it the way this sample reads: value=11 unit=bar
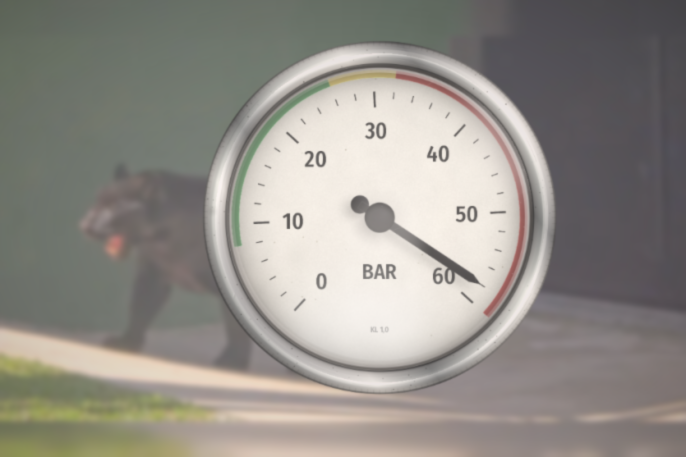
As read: value=58 unit=bar
